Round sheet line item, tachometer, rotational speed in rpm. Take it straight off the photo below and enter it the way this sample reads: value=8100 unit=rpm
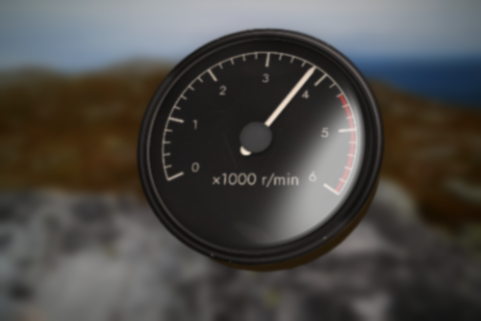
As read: value=3800 unit=rpm
